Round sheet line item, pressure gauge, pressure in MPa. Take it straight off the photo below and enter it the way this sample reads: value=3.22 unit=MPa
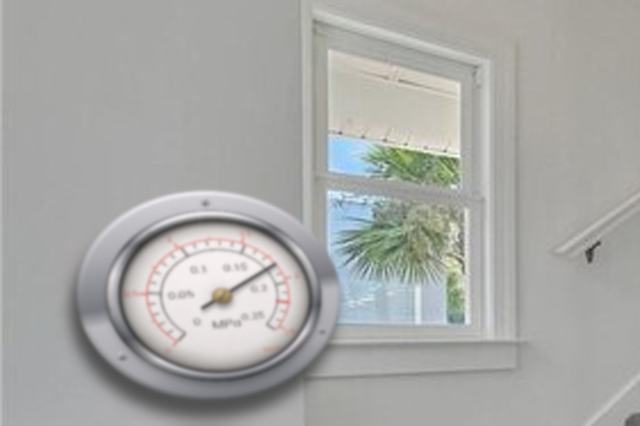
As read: value=0.18 unit=MPa
